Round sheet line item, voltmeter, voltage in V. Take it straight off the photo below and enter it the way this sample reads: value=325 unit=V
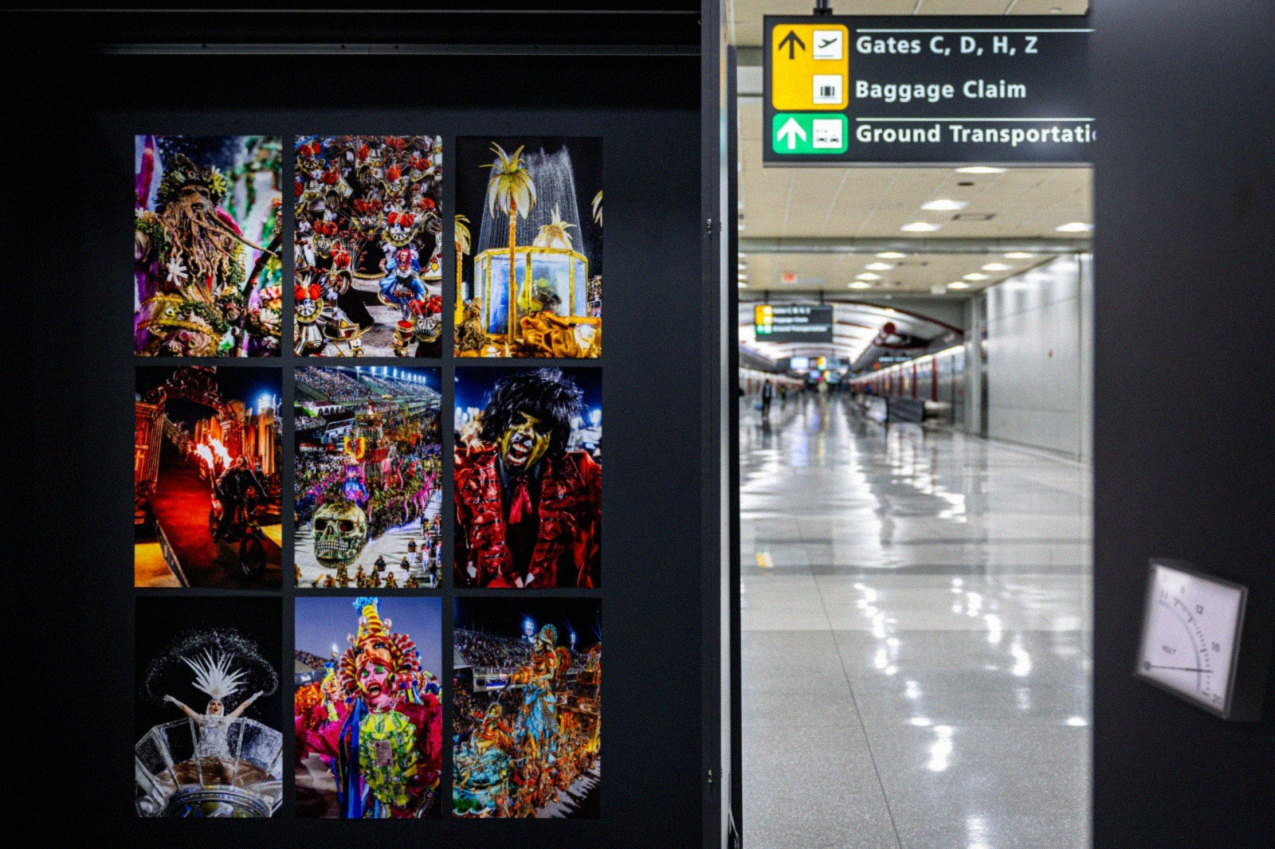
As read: value=18 unit=V
